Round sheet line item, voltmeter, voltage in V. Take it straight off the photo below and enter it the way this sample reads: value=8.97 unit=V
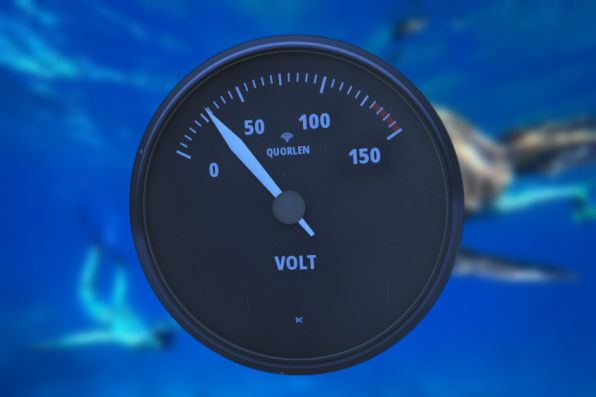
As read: value=30 unit=V
